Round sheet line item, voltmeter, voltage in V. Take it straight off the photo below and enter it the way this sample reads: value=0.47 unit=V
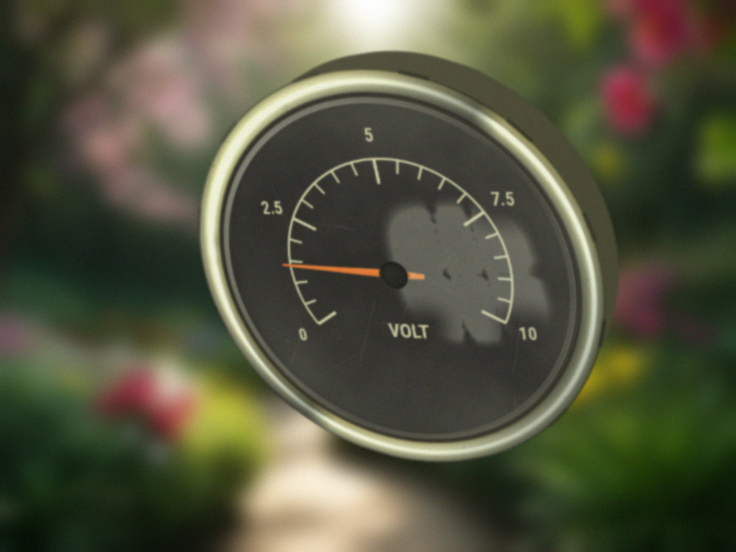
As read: value=1.5 unit=V
